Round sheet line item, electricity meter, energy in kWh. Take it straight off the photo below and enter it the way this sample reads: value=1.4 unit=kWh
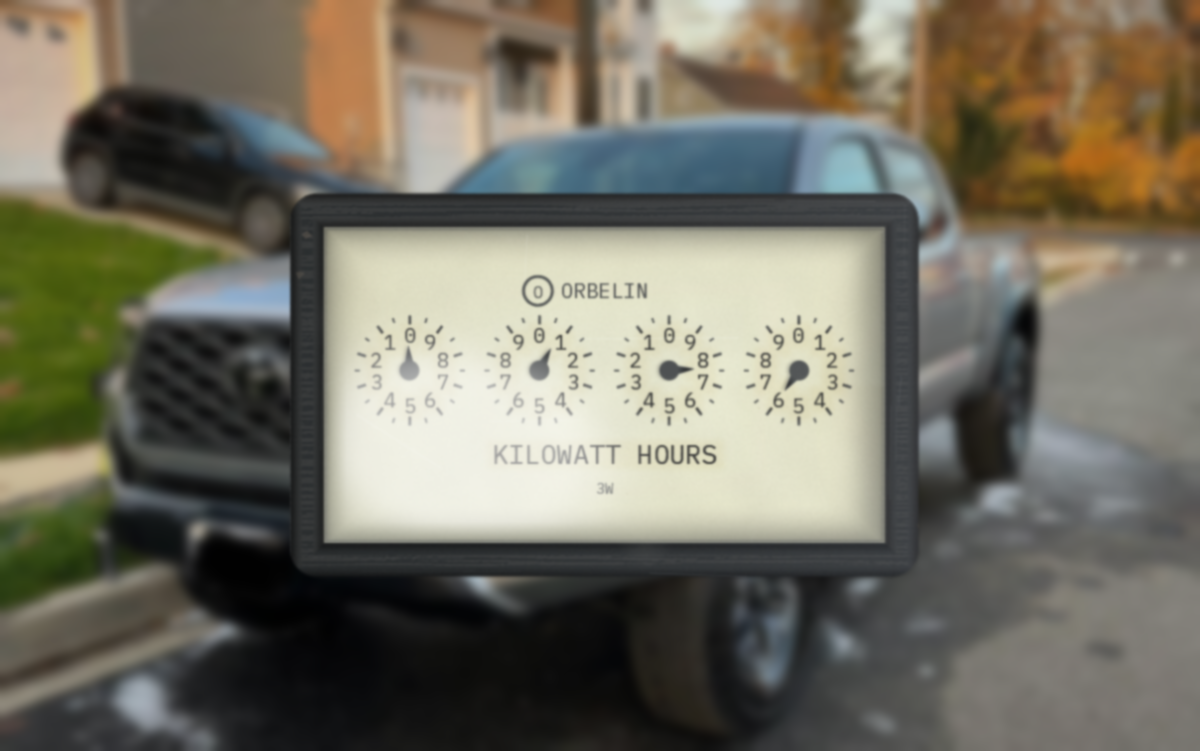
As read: value=76 unit=kWh
